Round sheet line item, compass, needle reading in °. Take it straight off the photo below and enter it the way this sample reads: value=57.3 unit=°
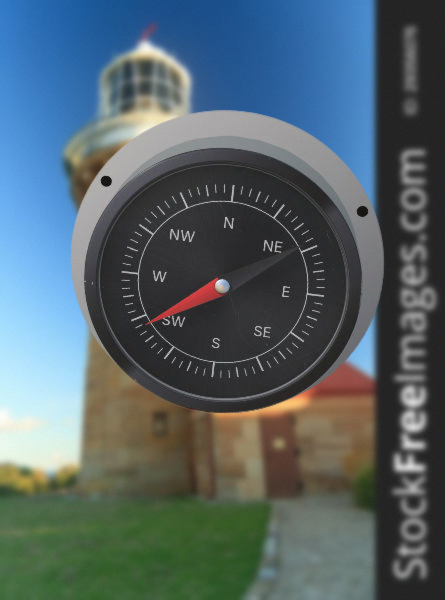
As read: value=235 unit=°
